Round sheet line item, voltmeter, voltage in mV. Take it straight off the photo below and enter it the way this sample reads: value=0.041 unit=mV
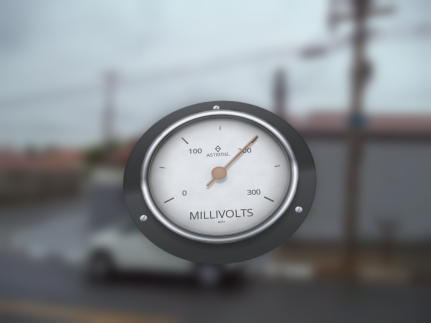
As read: value=200 unit=mV
